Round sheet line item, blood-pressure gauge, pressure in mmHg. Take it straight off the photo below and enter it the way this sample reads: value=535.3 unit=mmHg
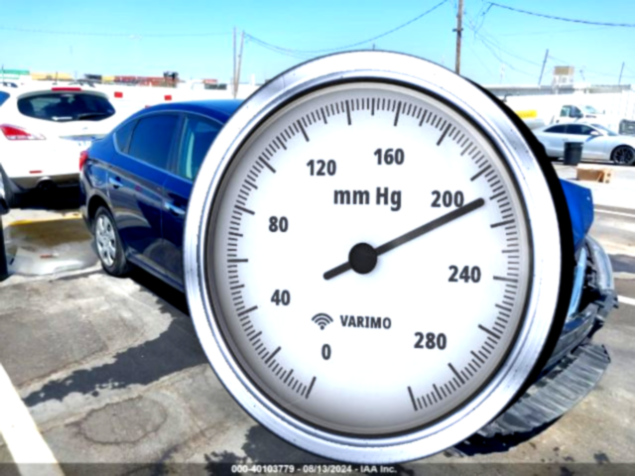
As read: value=210 unit=mmHg
